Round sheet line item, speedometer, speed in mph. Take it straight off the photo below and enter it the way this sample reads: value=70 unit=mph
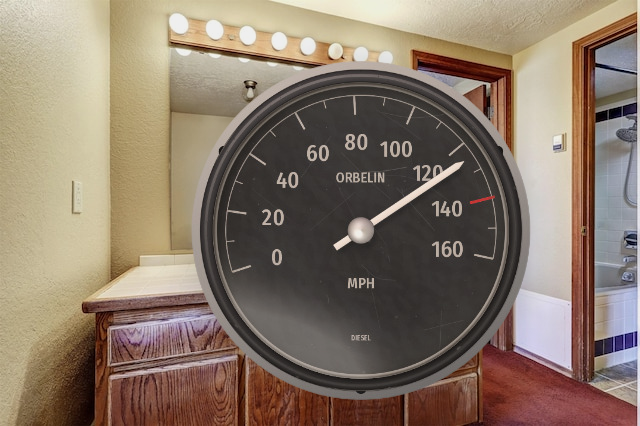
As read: value=125 unit=mph
